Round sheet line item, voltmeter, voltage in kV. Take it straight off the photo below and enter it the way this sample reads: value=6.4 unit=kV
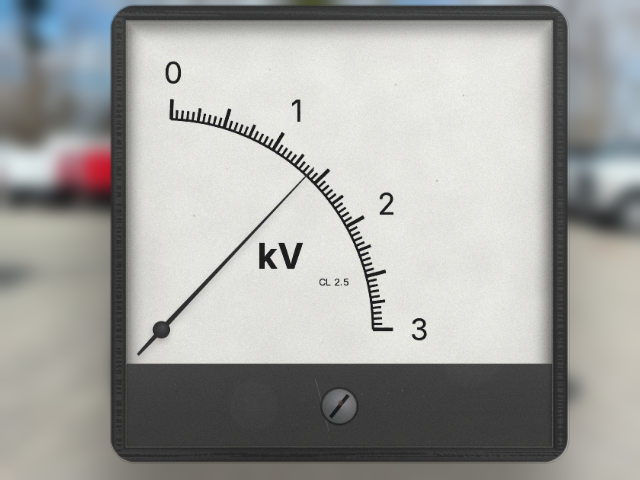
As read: value=1.4 unit=kV
